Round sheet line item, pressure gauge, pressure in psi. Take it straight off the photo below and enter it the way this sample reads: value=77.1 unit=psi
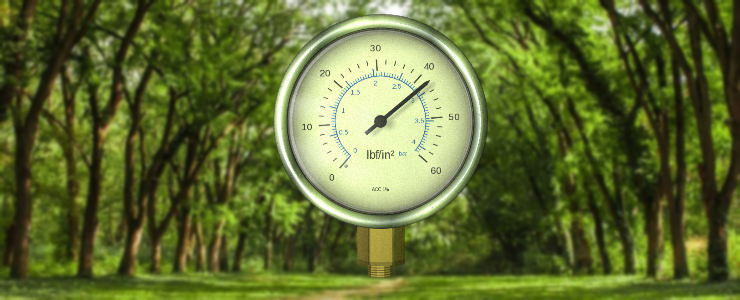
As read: value=42 unit=psi
